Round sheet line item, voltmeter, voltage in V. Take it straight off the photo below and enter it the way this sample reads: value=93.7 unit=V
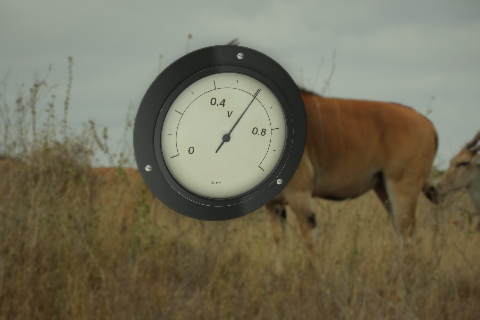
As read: value=0.6 unit=V
